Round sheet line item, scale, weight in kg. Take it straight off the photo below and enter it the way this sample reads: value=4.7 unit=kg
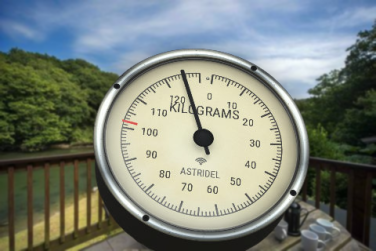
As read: value=125 unit=kg
